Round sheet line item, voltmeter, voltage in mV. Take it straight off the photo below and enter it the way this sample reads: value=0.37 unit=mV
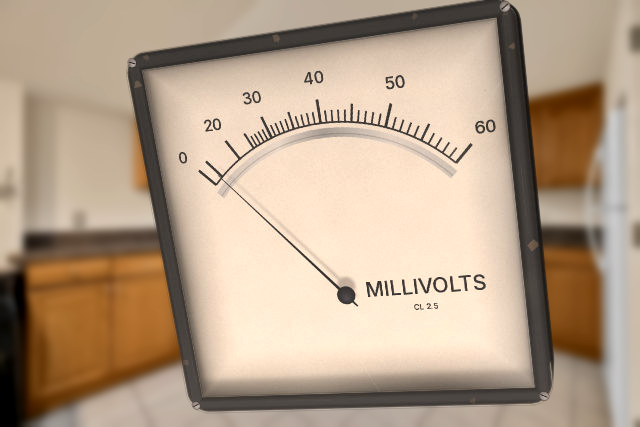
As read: value=10 unit=mV
